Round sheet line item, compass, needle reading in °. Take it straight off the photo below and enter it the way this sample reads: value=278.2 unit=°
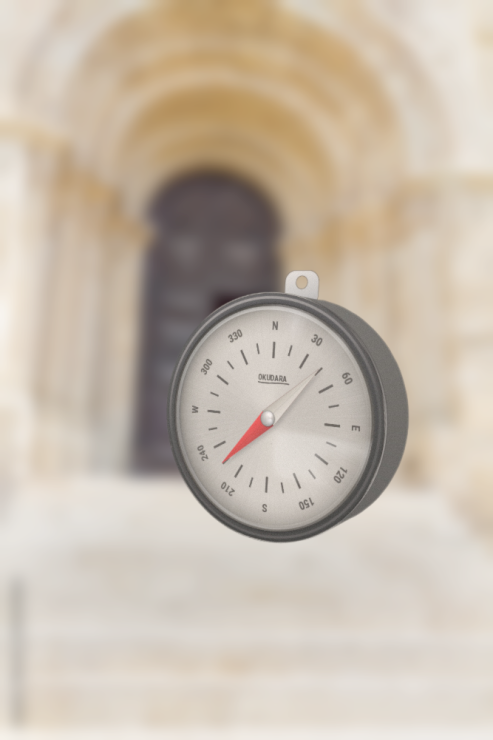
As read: value=225 unit=°
